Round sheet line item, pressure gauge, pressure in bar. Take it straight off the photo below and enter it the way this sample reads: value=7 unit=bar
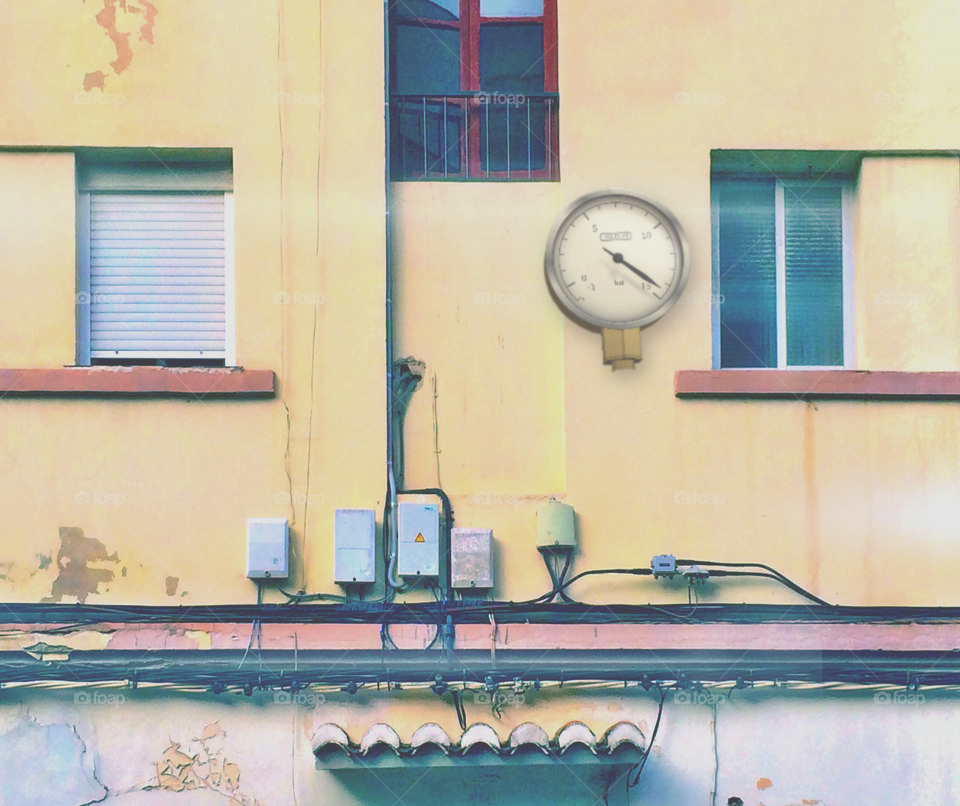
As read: value=14.5 unit=bar
